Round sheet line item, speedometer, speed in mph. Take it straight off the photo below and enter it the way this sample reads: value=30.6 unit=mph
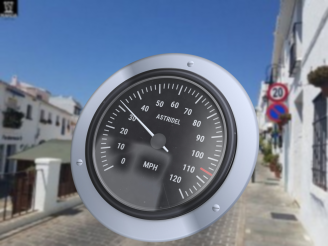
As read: value=32 unit=mph
